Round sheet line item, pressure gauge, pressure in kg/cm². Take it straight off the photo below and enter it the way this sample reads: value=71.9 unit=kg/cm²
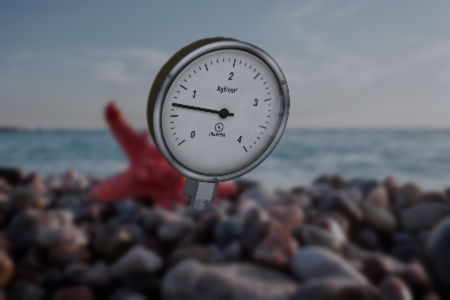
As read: value=0.7 unit=kg/cm²
